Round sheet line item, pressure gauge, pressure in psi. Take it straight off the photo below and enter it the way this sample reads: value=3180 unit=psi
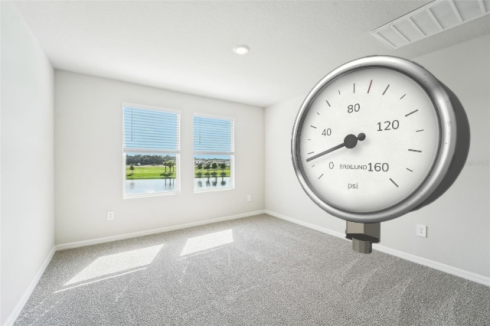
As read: value=15 unit=psi
